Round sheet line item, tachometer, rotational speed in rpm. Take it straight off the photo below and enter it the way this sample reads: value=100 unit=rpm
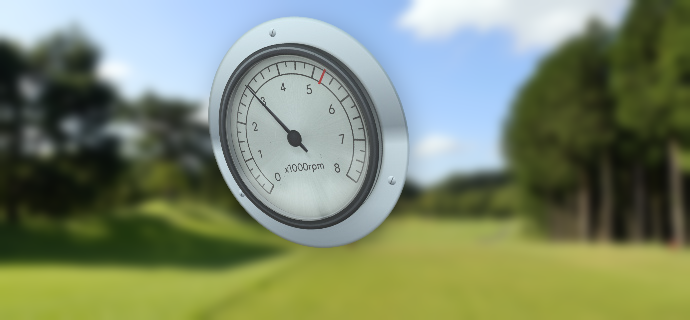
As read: value=3000 unit=rpm
